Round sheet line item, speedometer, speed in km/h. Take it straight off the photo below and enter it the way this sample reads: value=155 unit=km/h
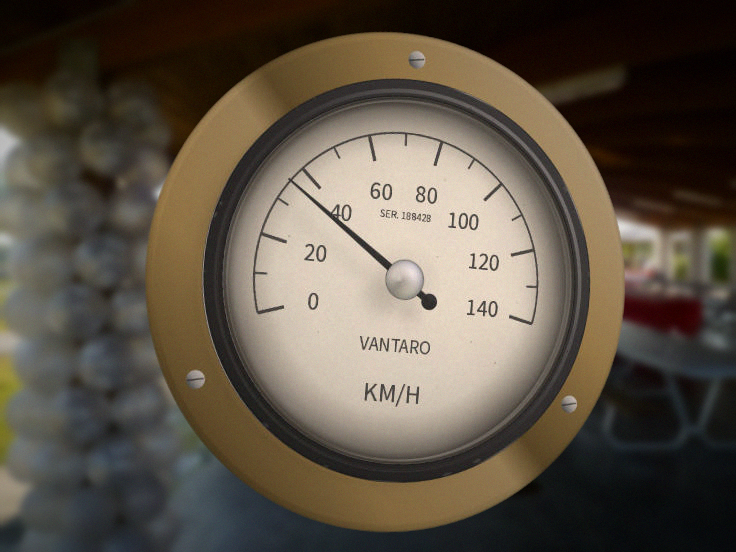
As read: value=35 unit=km/h
